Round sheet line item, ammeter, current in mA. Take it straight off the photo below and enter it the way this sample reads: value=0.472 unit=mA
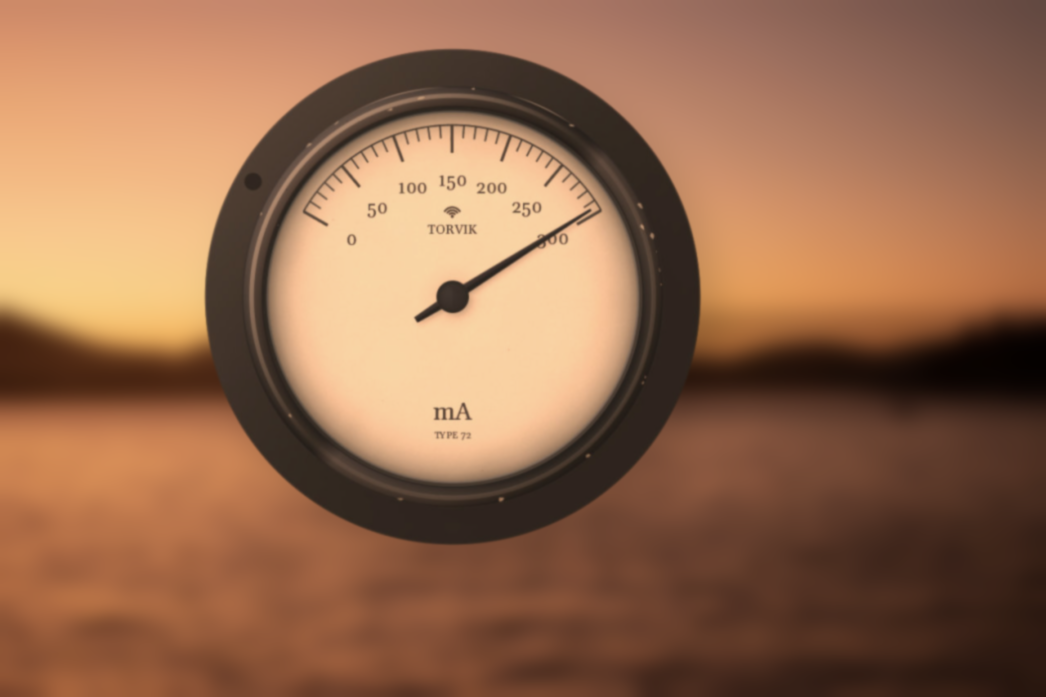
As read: value=295 unit=mA
